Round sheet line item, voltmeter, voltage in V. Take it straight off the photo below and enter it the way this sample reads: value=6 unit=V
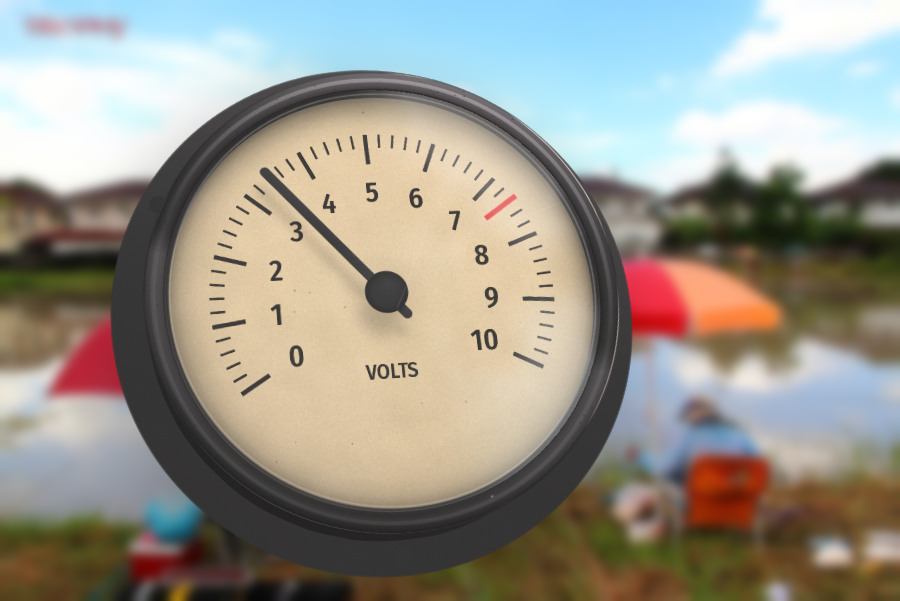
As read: value=3.4 unit=V
